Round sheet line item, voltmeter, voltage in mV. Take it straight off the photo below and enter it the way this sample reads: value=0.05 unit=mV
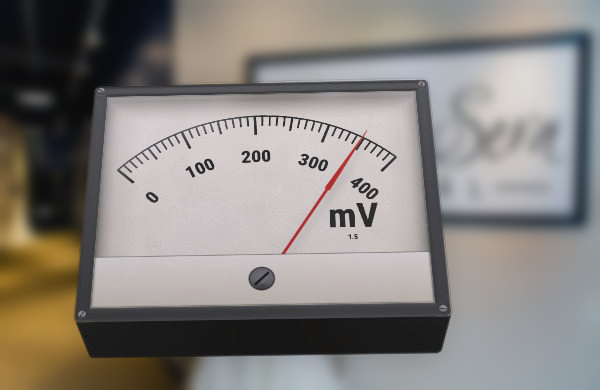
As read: value=350 unit=mV
